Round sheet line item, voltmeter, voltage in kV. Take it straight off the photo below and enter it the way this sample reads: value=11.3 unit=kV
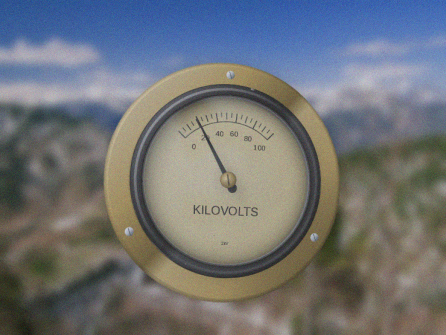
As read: value=20 unit=kV
